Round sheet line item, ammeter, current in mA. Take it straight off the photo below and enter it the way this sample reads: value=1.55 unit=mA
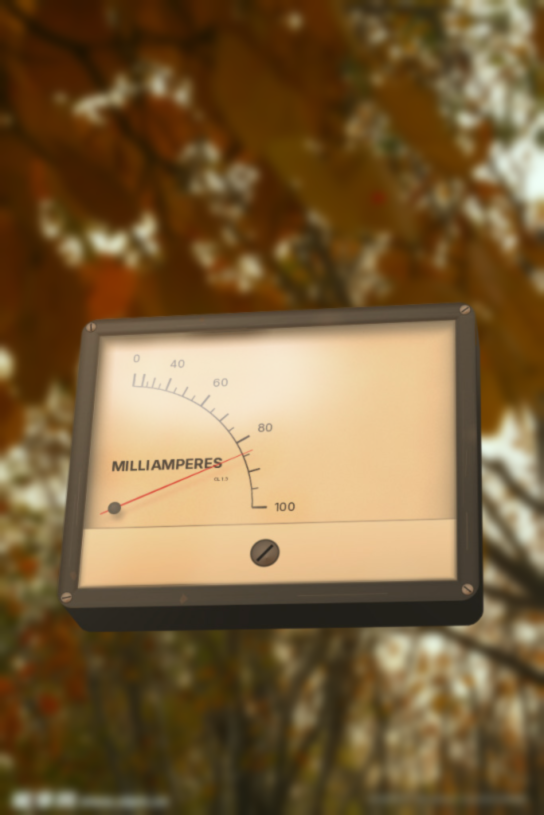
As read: value=85 unit=mA
